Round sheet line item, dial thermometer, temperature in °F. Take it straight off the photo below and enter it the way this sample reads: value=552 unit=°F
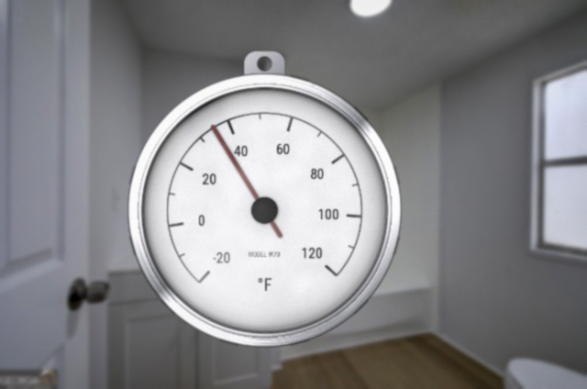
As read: value=35 unit=°F
